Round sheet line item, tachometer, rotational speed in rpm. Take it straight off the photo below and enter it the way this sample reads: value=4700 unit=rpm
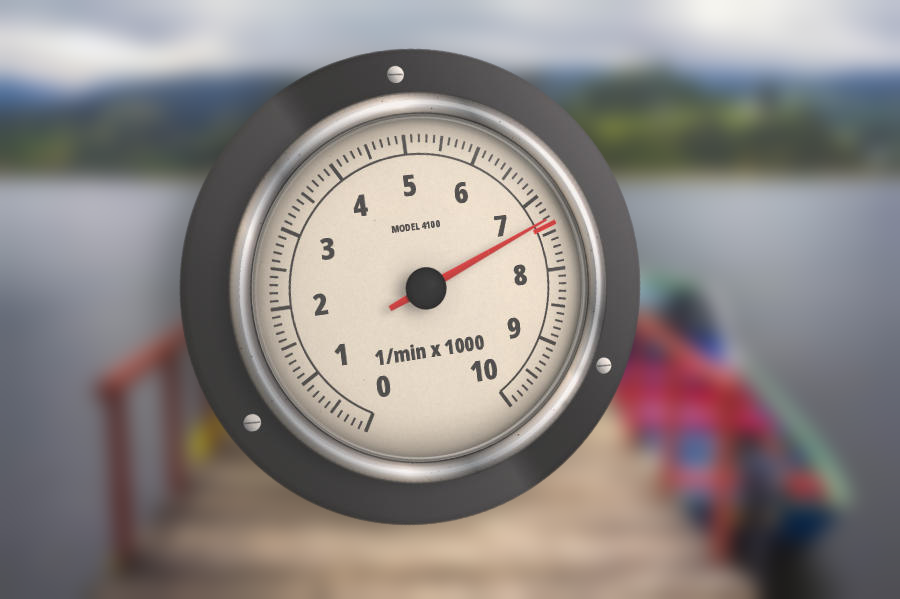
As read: value=7300 unit=rpm
